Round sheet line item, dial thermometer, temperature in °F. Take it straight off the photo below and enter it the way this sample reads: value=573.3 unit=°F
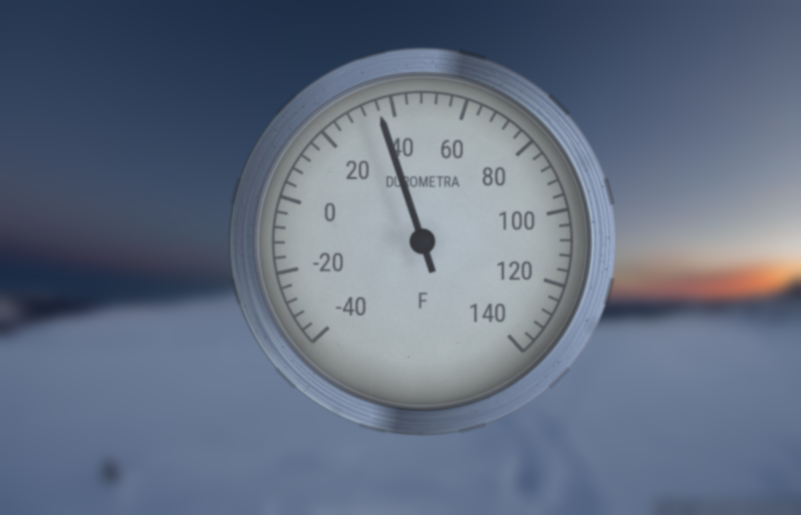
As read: value=36 unit=°F
